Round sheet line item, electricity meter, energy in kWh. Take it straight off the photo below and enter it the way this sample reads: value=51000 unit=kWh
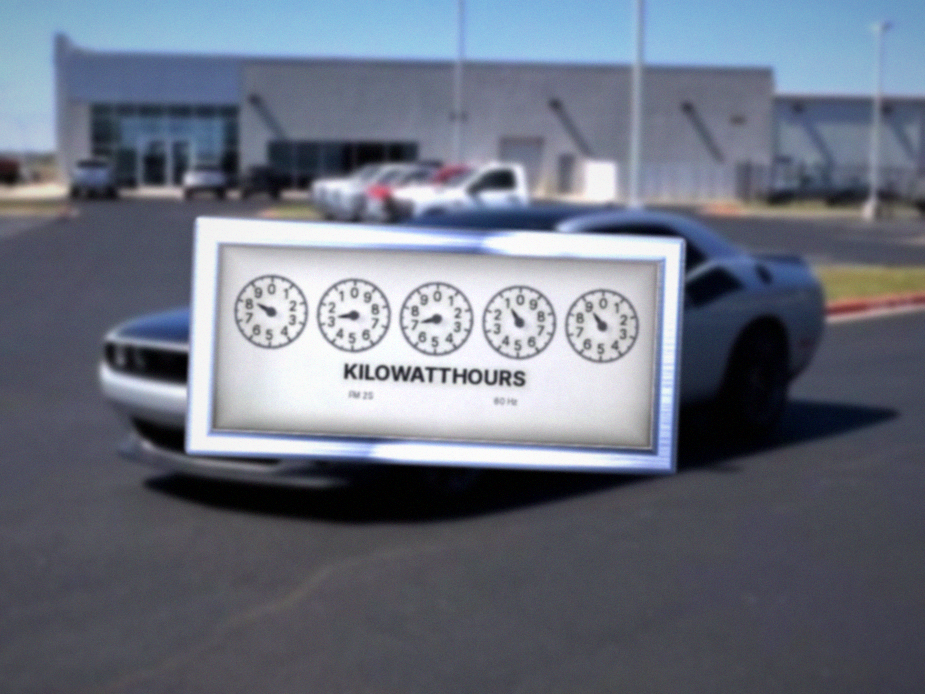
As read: value=82709 unit=kWh
